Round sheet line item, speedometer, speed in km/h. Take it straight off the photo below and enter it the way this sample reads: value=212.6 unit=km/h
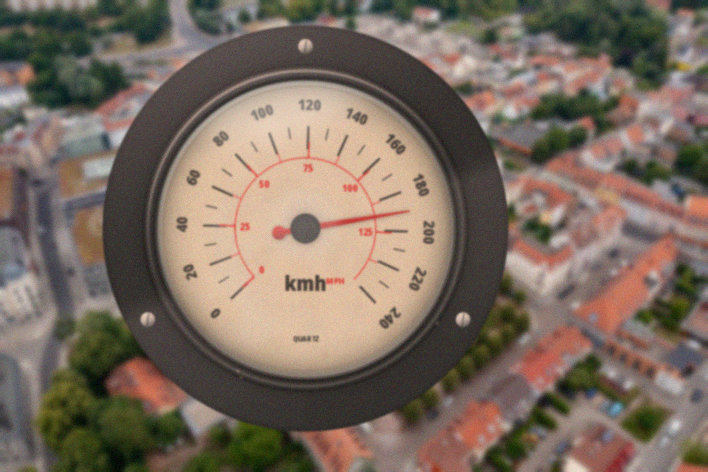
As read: value=190 unit=km/h
